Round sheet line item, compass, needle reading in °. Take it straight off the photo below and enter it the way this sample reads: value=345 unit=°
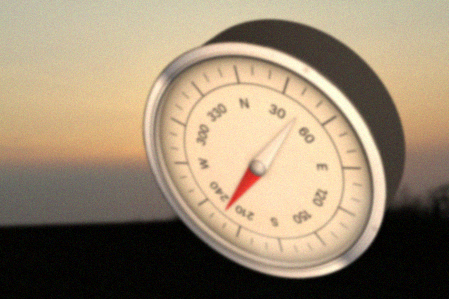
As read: value=225 unit=°
